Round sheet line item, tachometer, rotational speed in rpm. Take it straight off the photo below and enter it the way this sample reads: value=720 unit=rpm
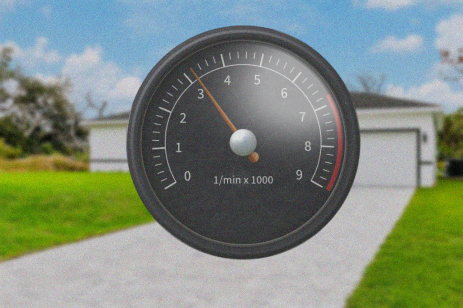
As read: value=3200 unit=rpm
